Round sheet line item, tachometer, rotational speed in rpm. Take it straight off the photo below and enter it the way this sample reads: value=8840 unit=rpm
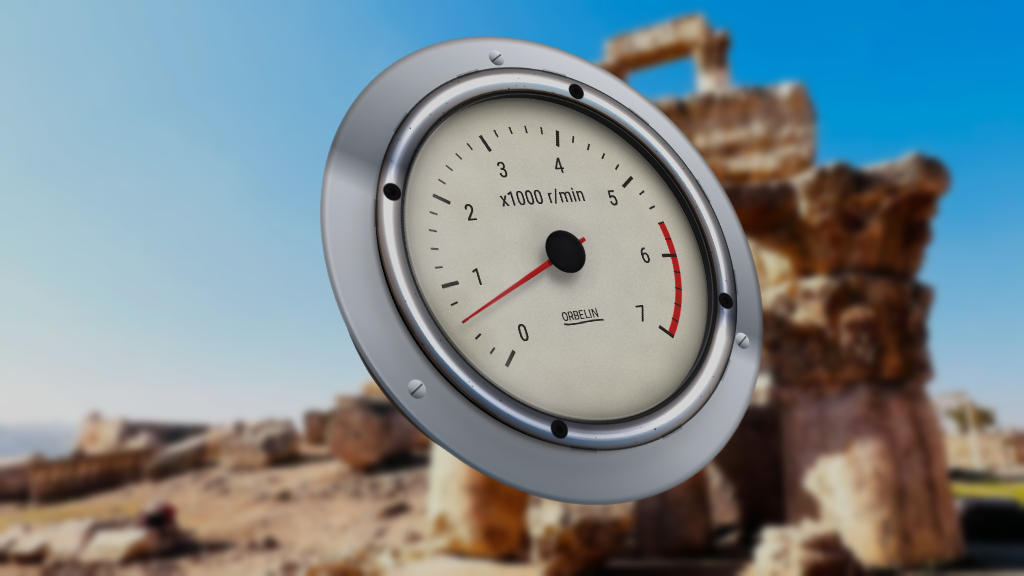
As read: value=600 unit=rpm
